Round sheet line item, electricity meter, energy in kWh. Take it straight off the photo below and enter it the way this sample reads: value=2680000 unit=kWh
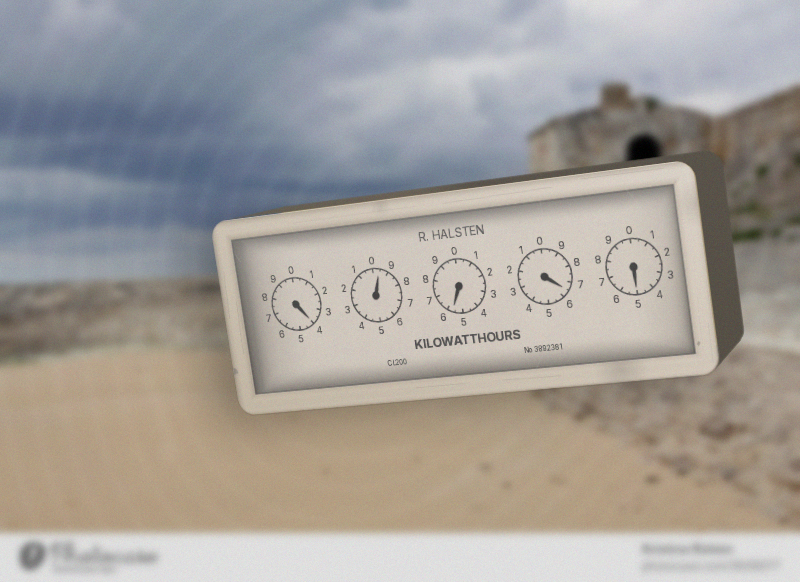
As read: value=39565 unit=kWh
